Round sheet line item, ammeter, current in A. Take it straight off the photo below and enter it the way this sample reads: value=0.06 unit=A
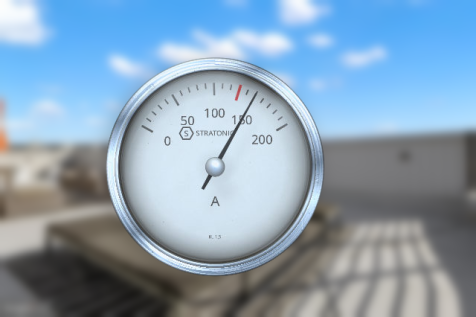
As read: value=150 unit=A
